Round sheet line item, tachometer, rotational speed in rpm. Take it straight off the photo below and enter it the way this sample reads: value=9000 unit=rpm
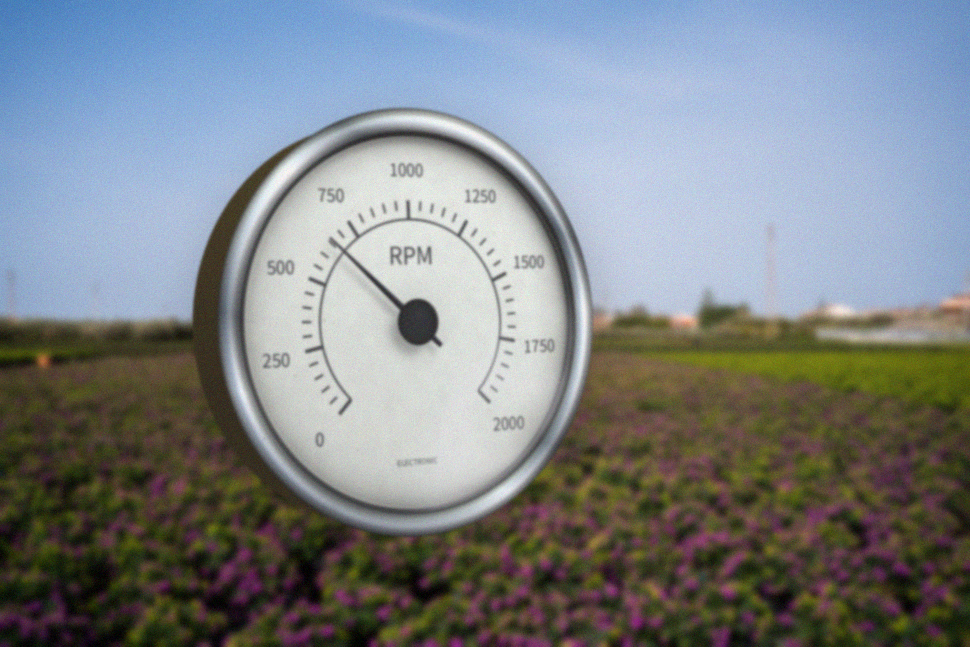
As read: value=650 unit=rpm
